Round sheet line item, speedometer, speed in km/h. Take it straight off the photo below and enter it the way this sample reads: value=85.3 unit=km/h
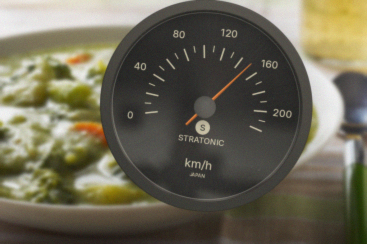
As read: value=150 unit=km/h
